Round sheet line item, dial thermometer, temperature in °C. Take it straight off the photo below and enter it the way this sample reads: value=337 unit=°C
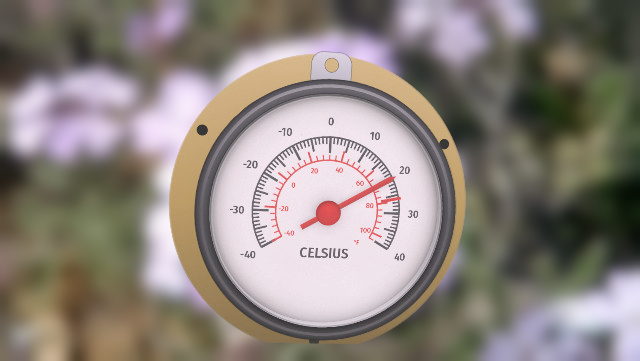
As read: value=20 unit=°C
